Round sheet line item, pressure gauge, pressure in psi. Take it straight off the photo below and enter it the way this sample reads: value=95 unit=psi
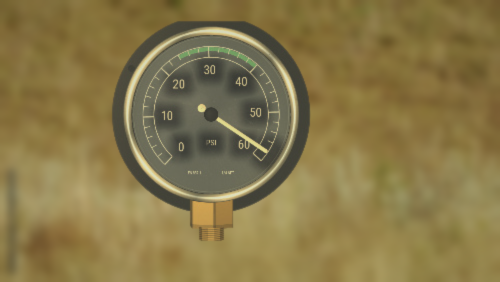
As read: value=58 unit=psi
